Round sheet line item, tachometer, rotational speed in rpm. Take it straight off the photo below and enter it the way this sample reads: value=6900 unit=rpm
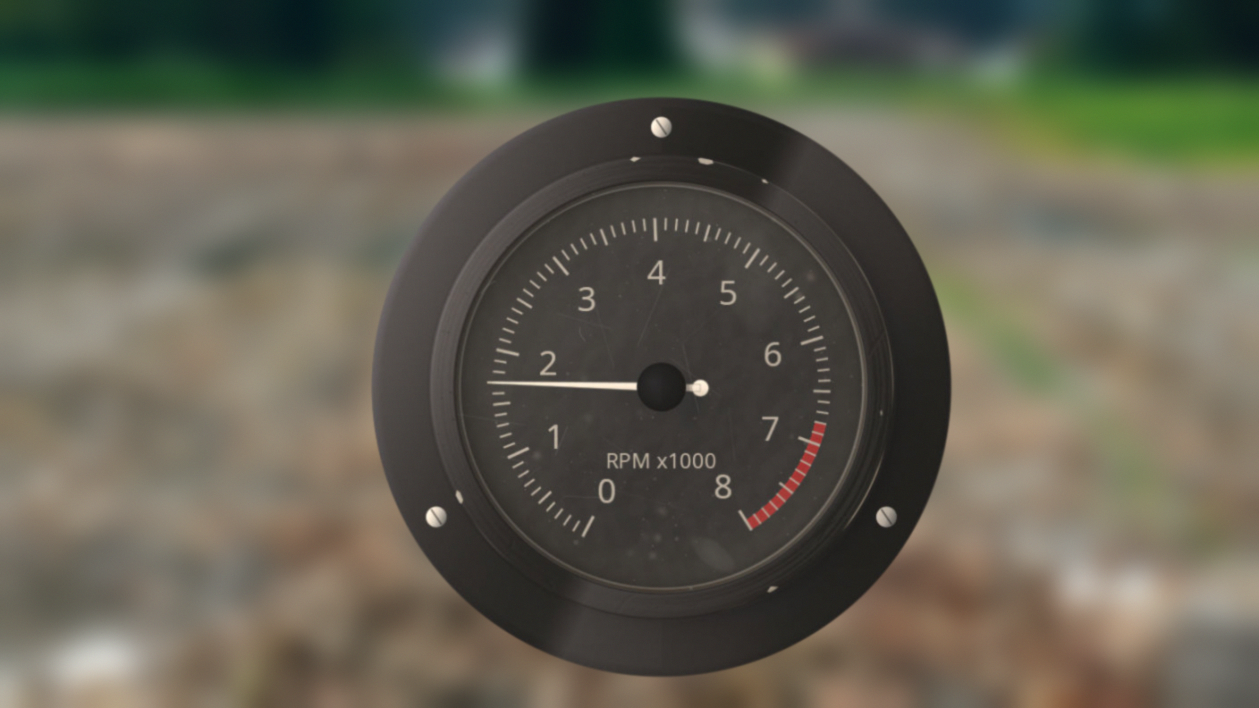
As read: value=1700 unit=rpm
